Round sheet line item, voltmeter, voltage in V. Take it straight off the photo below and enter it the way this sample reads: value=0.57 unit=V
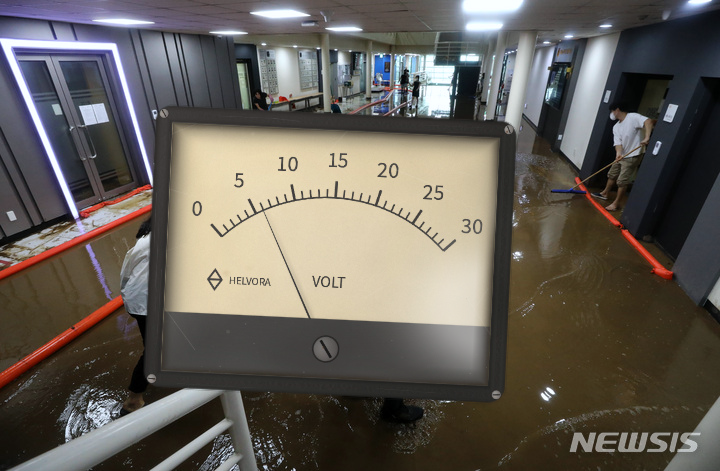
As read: value=6 unit=V
